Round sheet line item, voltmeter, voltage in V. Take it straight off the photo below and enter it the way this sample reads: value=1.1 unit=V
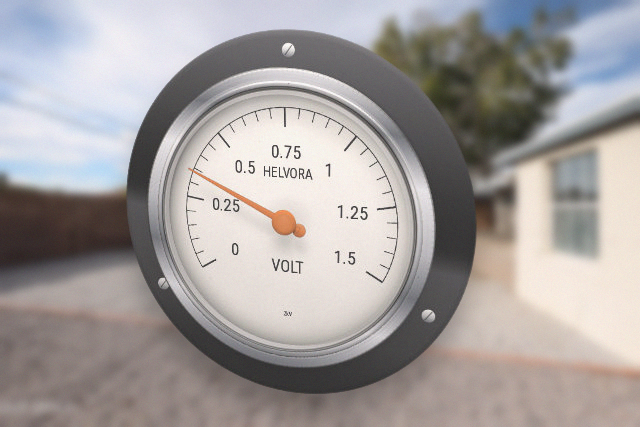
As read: value=0.35 unit=V
